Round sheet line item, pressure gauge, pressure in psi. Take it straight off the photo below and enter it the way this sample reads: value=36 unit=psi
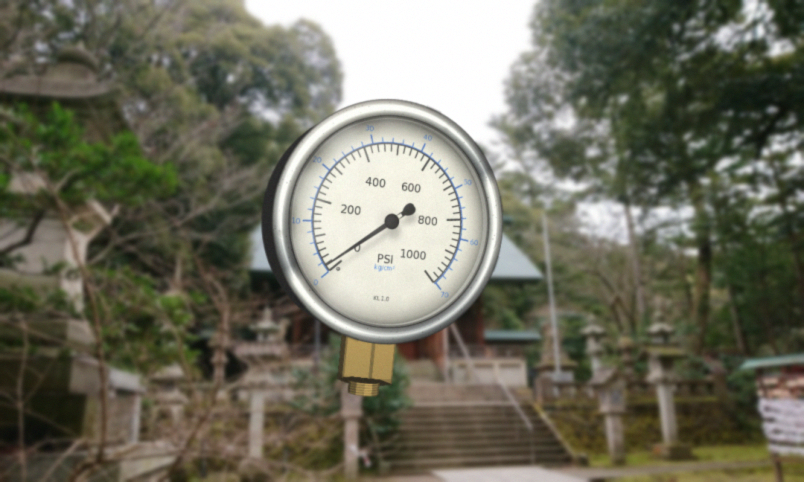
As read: value=20 unit=psi
